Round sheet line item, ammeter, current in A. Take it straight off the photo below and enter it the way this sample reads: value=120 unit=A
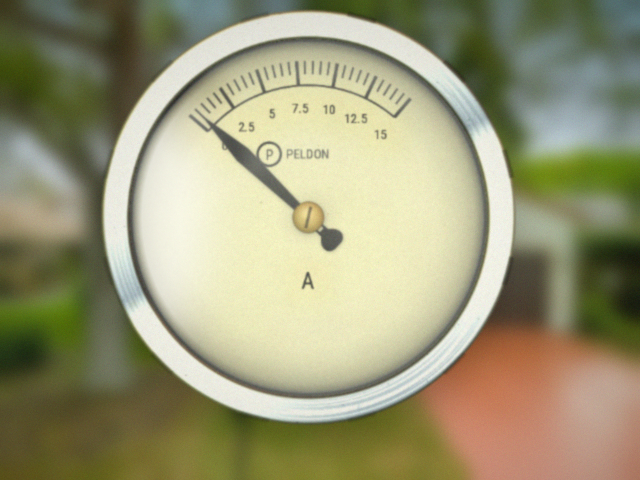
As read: value=0.5 unit=A
